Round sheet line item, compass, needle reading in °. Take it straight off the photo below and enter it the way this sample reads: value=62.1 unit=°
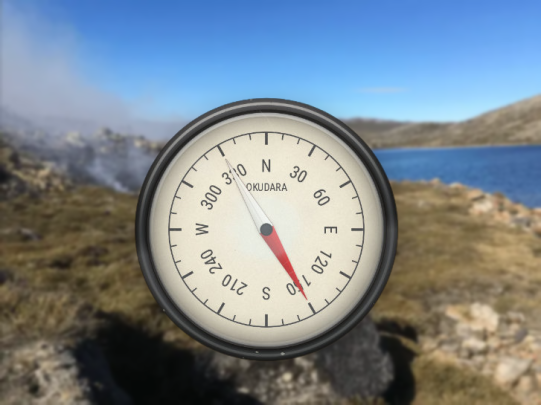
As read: value=150 unit=°
